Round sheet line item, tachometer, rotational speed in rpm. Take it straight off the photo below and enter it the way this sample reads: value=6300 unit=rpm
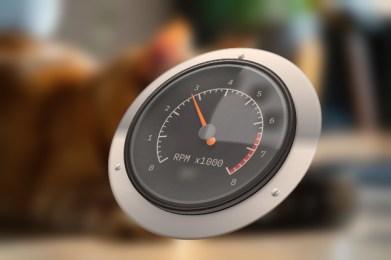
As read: value=2800 unit=rpm
